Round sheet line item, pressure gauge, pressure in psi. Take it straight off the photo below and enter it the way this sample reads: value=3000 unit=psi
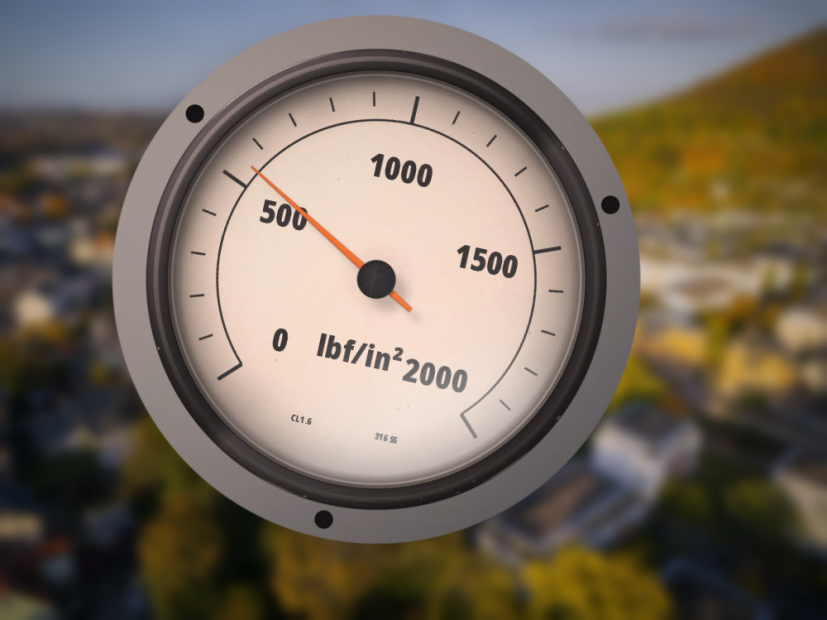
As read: value=550 unit=psi
